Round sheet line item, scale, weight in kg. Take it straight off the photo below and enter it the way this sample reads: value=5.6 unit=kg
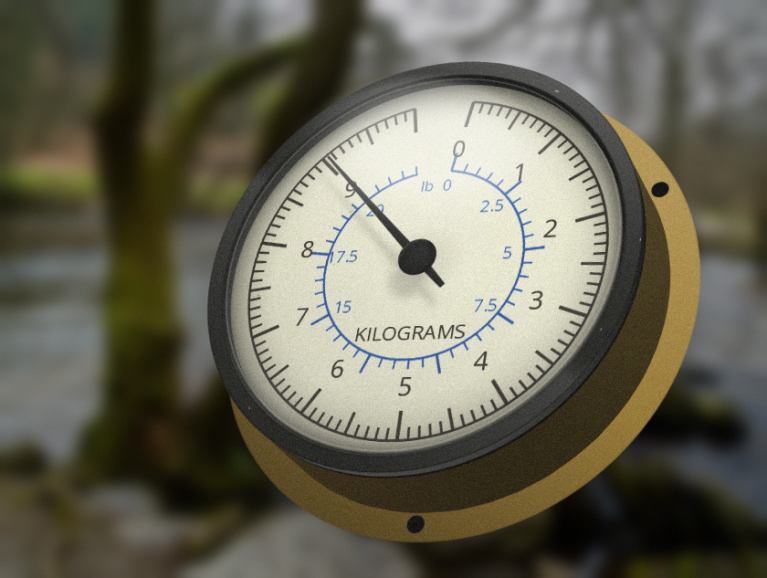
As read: value=9.05 unit=kg
